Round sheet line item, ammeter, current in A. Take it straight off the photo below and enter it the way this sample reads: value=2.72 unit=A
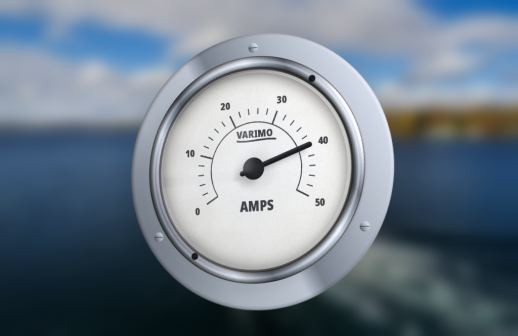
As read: value=40 unit=A
